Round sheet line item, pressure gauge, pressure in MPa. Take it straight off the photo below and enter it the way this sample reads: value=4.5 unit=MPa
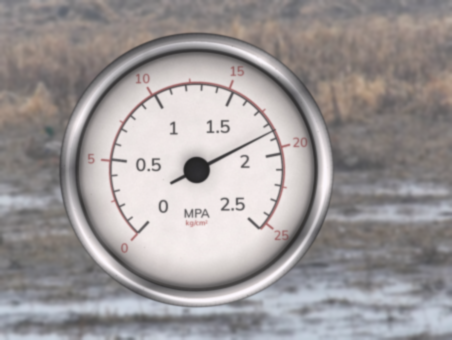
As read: value=1.85 unit=MPa
